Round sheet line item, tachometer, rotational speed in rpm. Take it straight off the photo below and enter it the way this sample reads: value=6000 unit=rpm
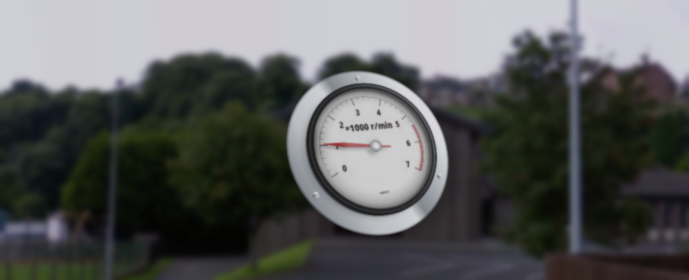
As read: value=1000 unit=rpm
